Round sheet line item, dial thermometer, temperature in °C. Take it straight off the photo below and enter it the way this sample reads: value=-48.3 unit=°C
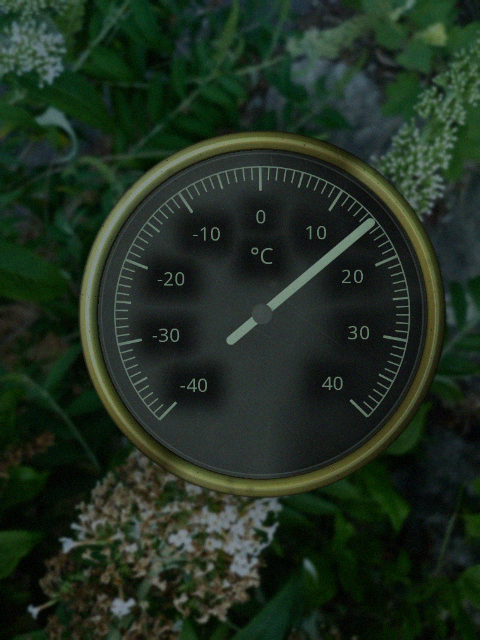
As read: value=15 unit=°C
